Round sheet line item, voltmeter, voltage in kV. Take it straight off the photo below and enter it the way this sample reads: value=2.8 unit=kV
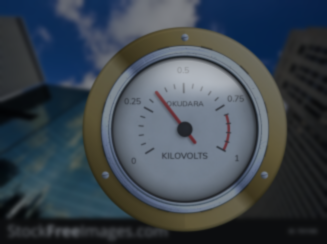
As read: value=0.35 unit=kV
